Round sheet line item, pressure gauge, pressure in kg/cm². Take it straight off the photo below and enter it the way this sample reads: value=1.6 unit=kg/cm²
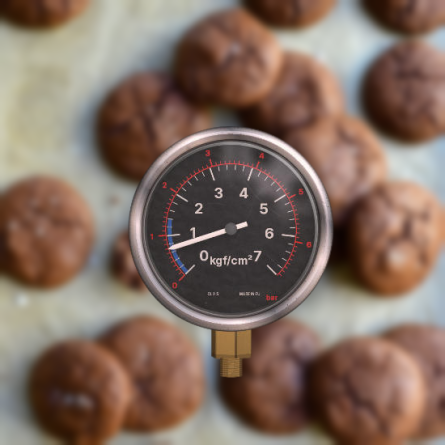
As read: value=0.7 unit=kg/cm²
